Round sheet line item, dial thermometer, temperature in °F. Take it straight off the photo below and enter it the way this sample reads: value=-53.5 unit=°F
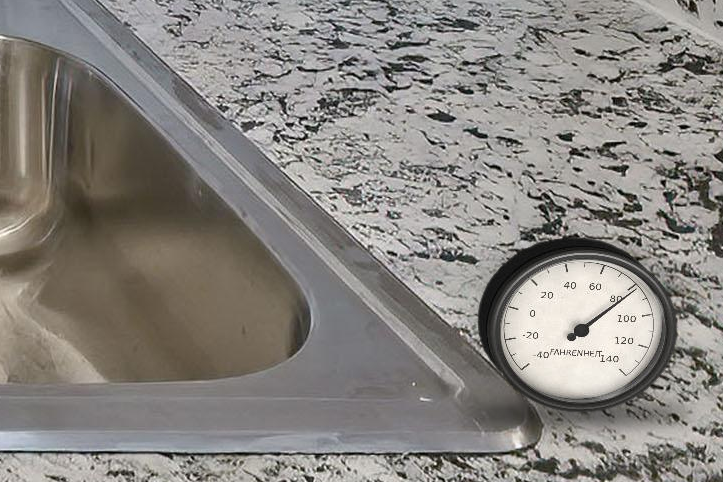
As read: value=80 unit=°F
